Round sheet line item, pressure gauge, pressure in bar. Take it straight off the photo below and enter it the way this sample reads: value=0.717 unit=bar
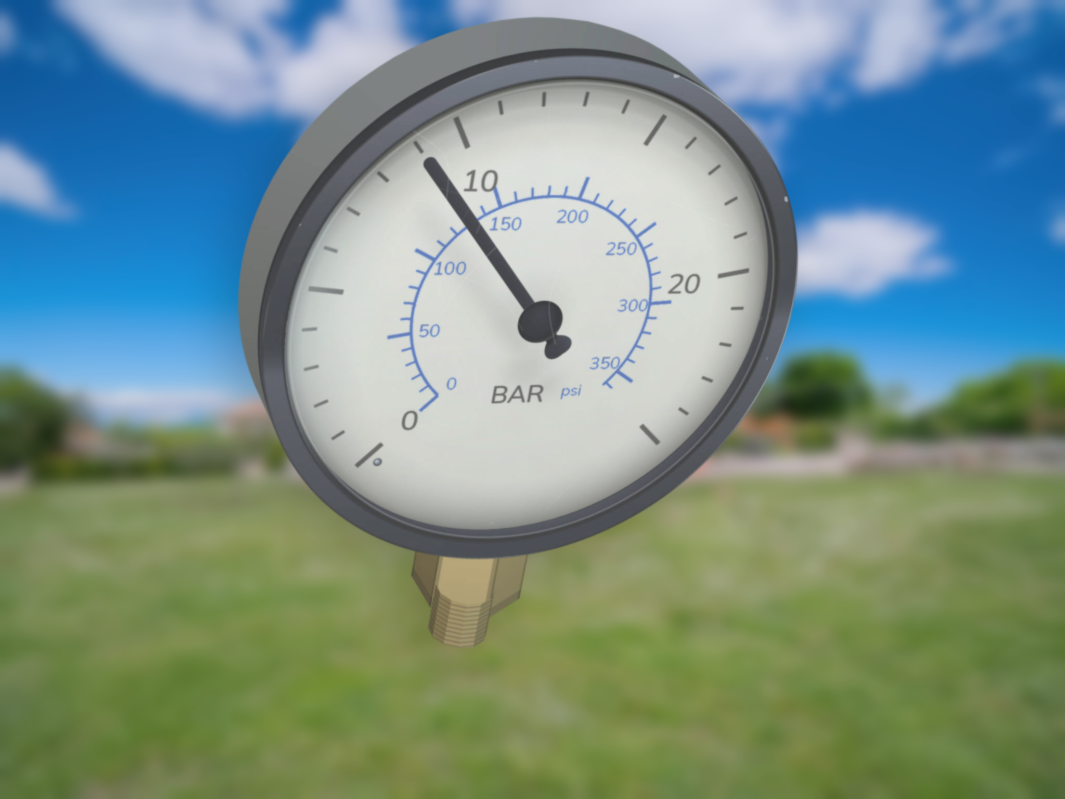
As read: value=9 unit=bar
